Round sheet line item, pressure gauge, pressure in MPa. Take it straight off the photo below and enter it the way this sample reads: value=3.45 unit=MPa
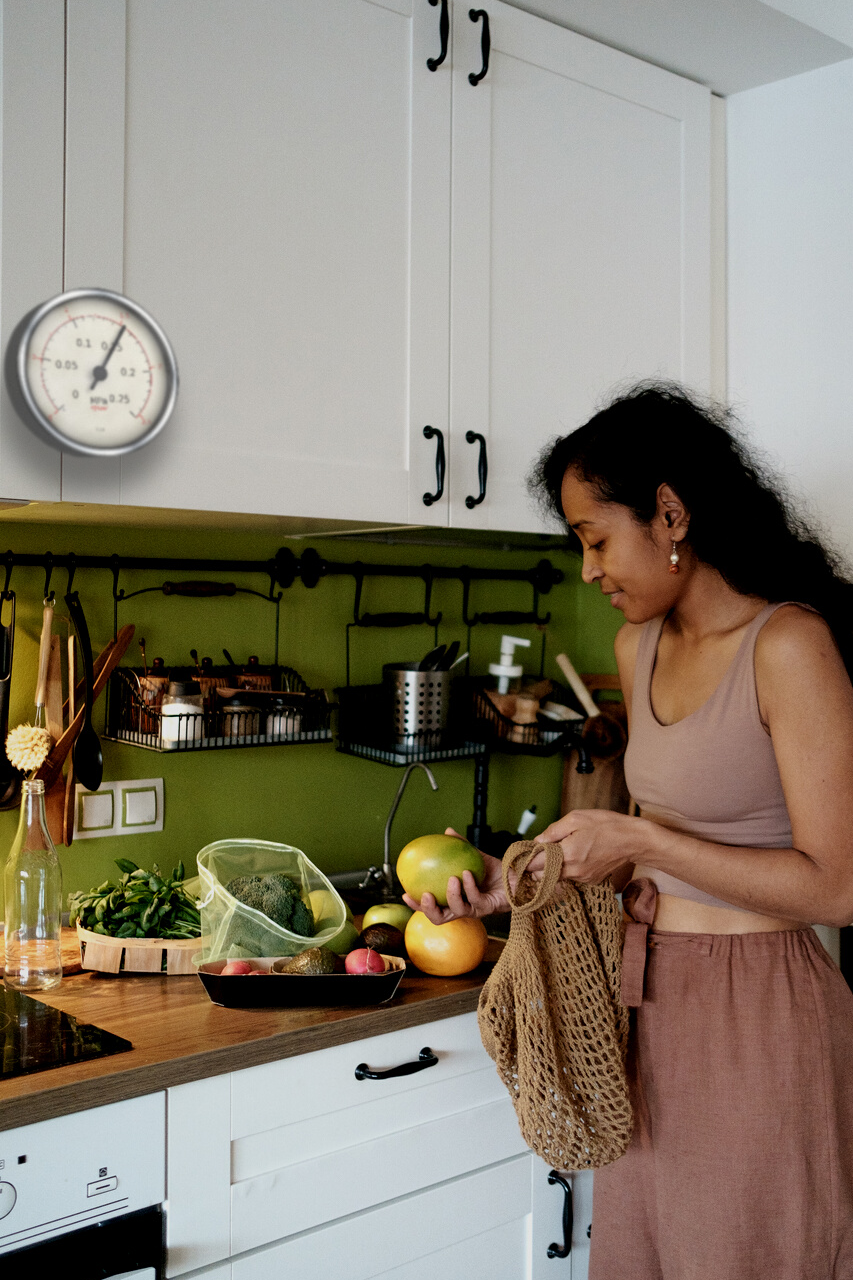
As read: value=0.15 unit=MPa
